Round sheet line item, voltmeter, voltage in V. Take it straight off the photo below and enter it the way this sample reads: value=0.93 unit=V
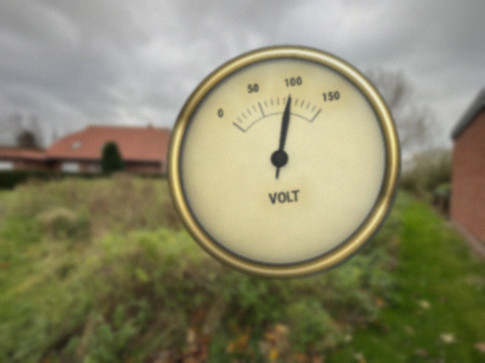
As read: value=100 unit=V
